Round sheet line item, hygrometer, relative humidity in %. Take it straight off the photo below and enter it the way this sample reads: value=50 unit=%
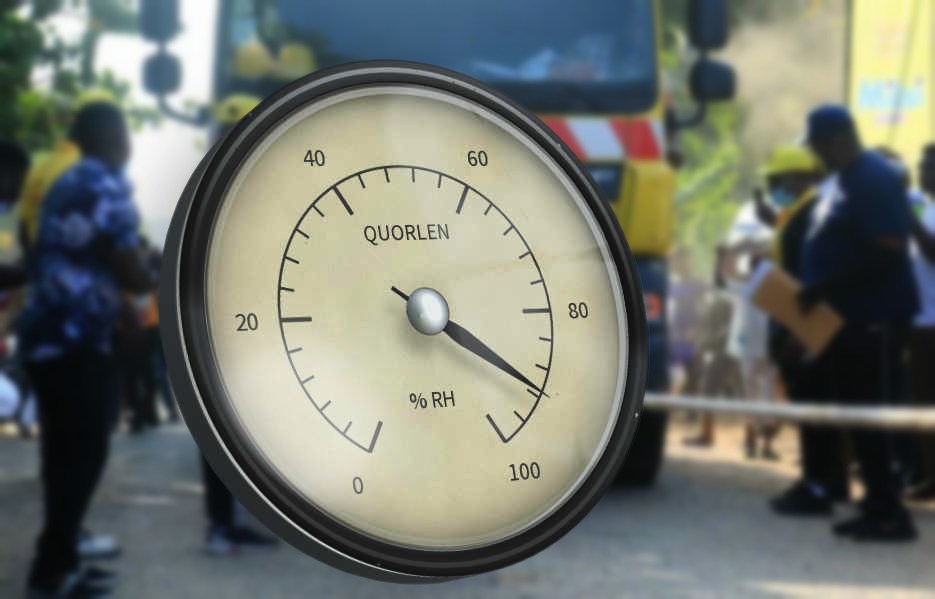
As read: value=92 unit=%
